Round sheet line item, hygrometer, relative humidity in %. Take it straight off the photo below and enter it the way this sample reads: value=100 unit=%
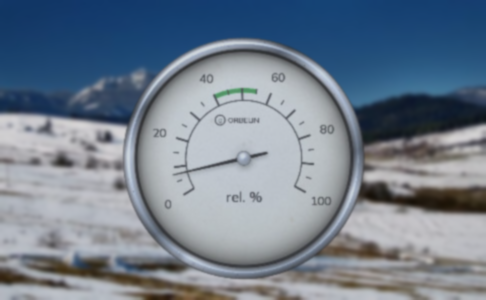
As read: value=7.5 unit=%
